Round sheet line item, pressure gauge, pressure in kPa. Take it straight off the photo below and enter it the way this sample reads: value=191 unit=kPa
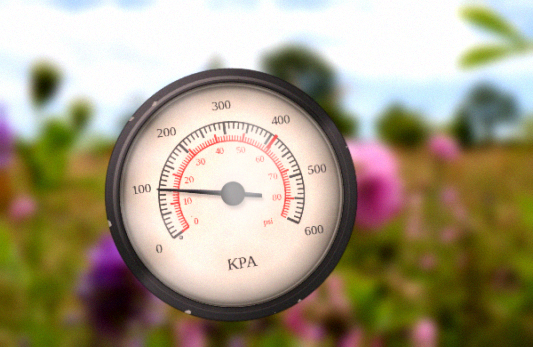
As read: value=100 unit=kPa
